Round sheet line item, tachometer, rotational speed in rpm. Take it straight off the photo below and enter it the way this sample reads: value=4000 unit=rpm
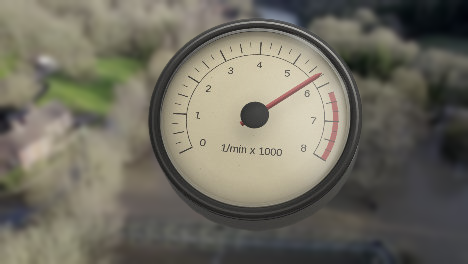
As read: value=5750 unit=rpm
